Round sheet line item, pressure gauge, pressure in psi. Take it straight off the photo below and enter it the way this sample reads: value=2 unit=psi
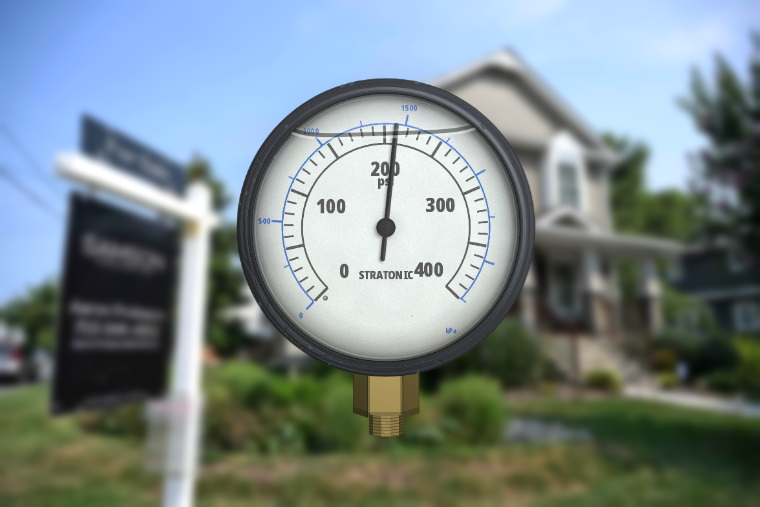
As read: value=210 unit=psi
